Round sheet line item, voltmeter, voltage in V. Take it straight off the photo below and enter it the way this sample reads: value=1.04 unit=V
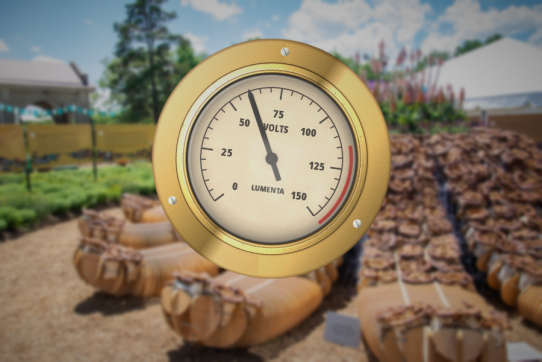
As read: value=60 unit=V
